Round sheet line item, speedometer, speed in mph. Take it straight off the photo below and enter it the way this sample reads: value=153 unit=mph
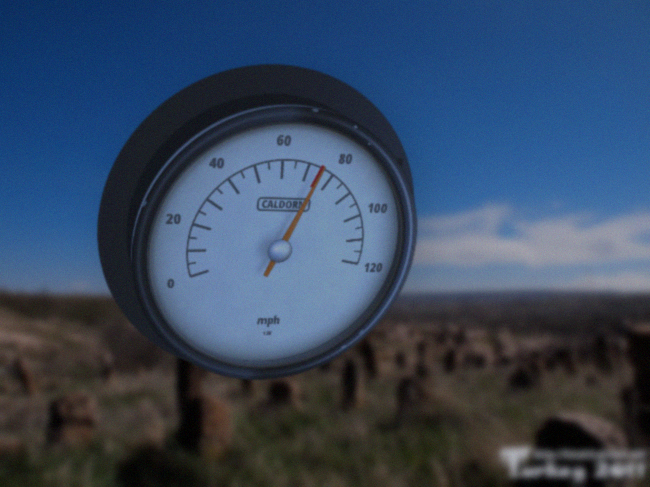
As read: value=75 unit=mph
